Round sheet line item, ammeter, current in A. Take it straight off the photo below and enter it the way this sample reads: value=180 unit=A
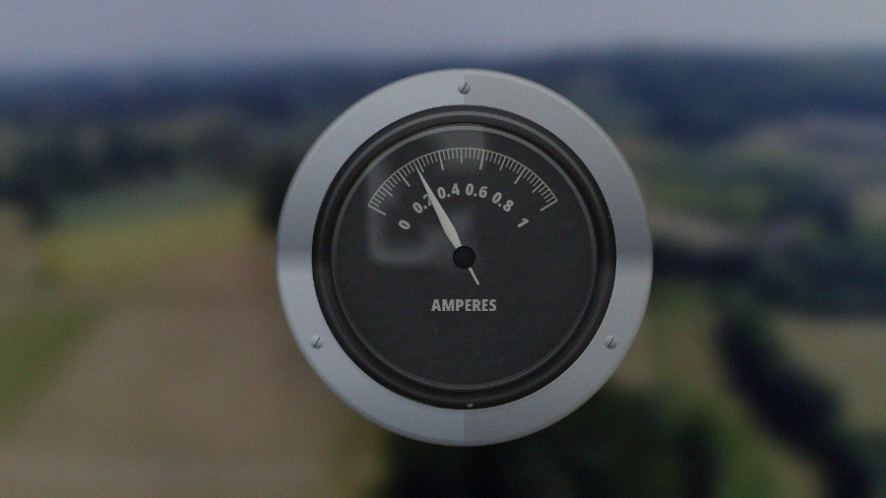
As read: value=0.28 unit=A
